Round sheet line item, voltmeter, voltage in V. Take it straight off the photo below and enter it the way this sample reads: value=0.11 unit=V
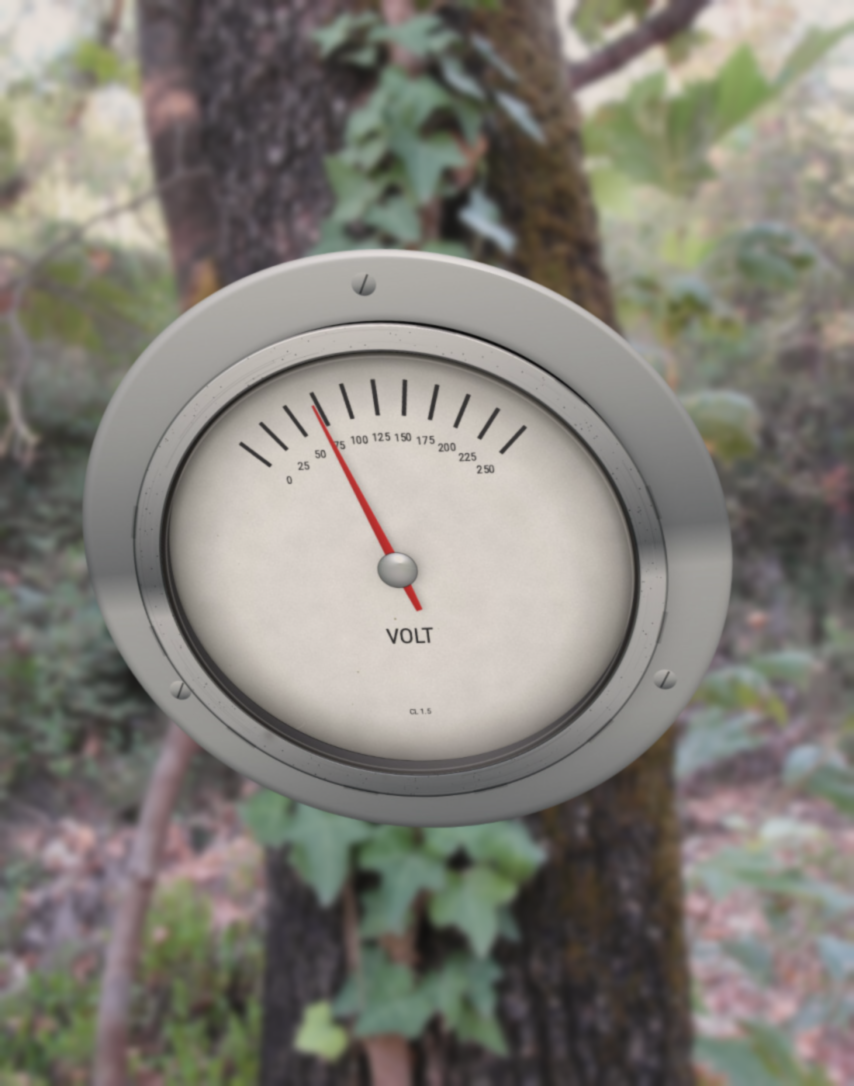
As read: value=75 unit=V
